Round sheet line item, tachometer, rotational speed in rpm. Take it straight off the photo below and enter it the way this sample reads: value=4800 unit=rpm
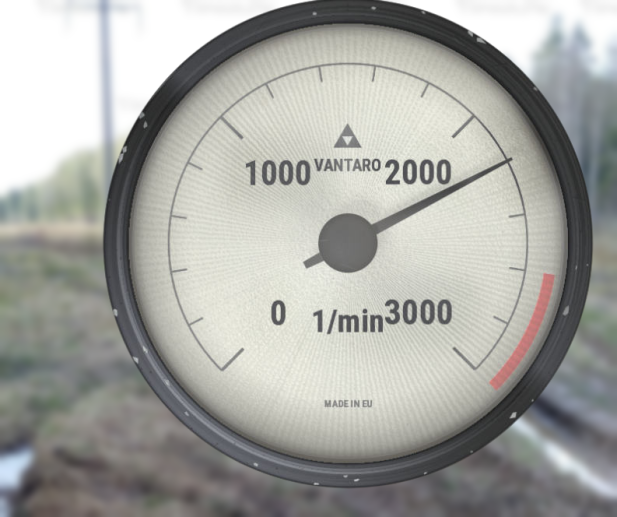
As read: value=2200 unit=rpm
